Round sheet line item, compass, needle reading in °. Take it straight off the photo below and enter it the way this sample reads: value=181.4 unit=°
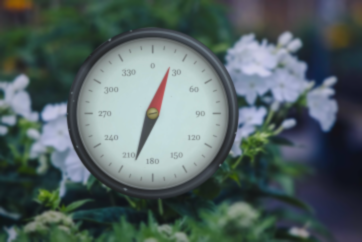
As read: value=20 unit=°
